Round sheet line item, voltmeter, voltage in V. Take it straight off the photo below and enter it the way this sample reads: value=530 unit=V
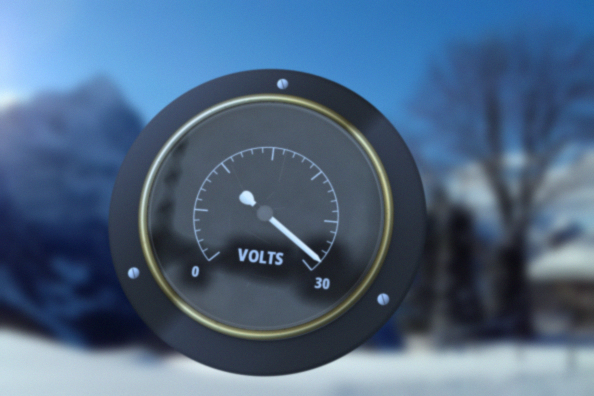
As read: value=29 unit=V
